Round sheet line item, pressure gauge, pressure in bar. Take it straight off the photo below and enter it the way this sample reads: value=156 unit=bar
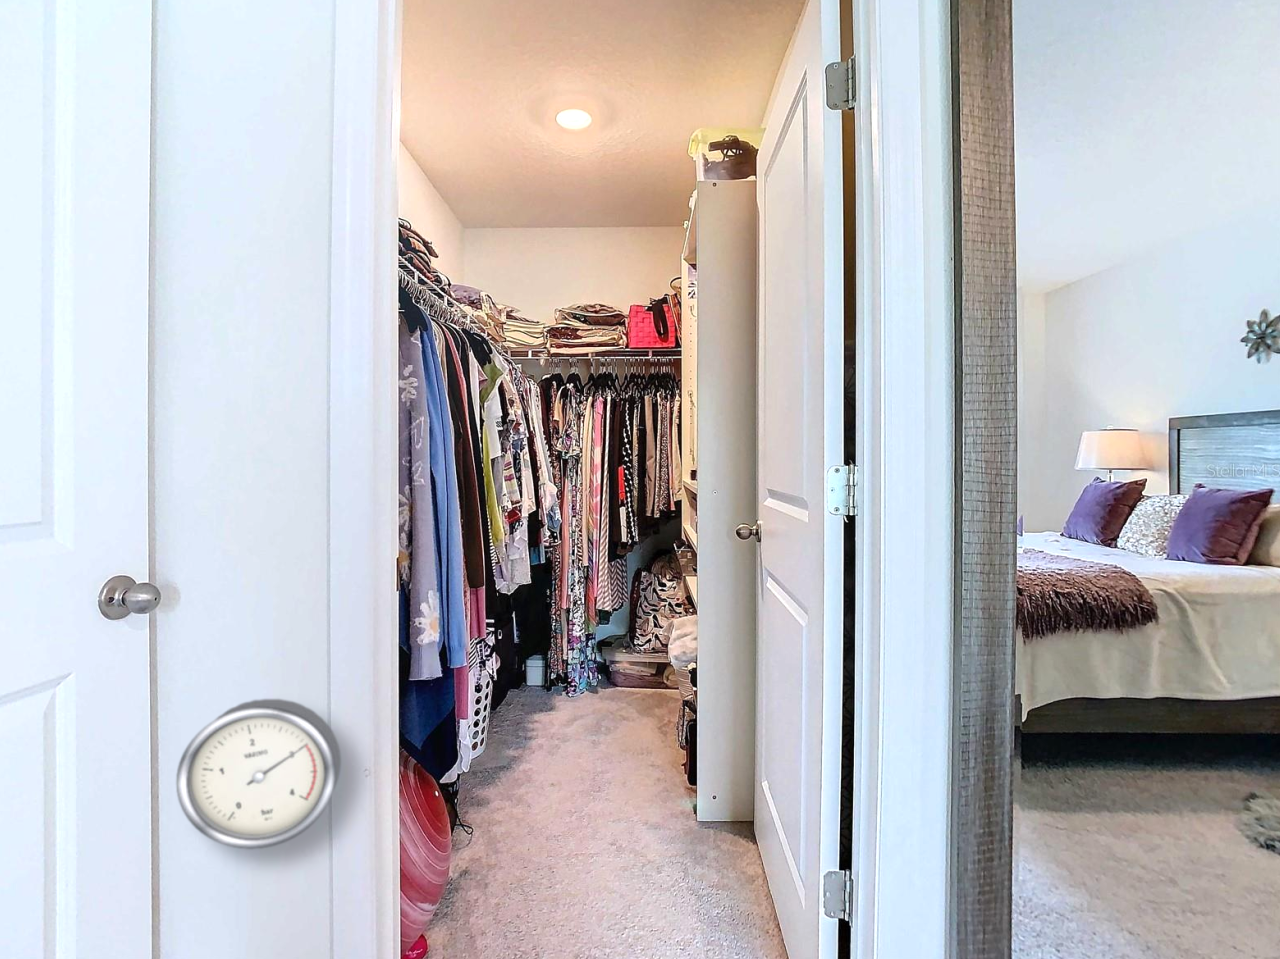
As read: value=3 unit=bar
